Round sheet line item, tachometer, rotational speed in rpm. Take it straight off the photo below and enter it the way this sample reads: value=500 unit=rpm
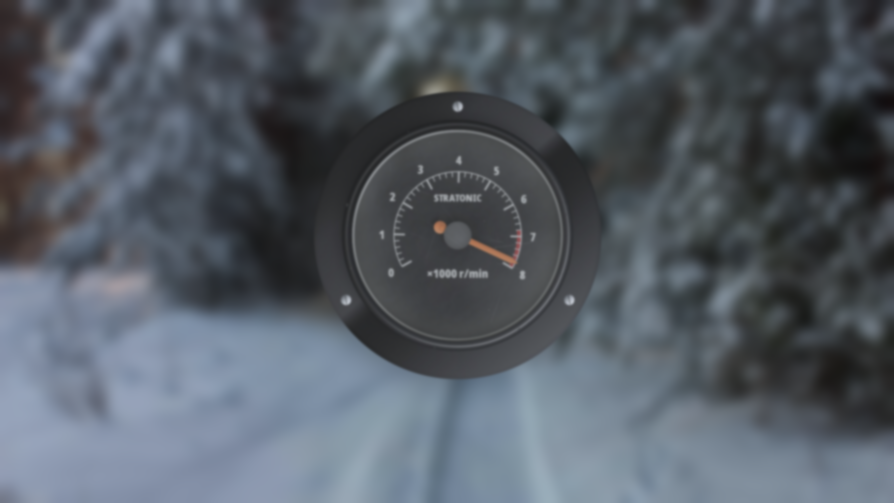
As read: value=7800 unit=rpm
